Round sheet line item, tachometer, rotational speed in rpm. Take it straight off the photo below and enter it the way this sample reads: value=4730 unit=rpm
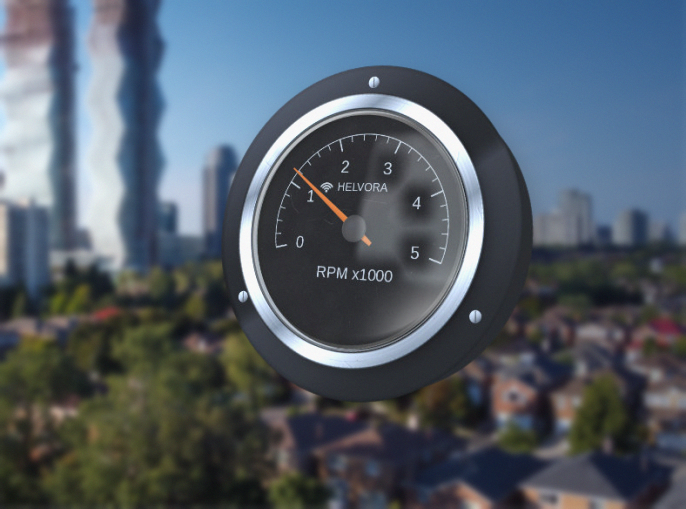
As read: value=1200 unit=rpm
